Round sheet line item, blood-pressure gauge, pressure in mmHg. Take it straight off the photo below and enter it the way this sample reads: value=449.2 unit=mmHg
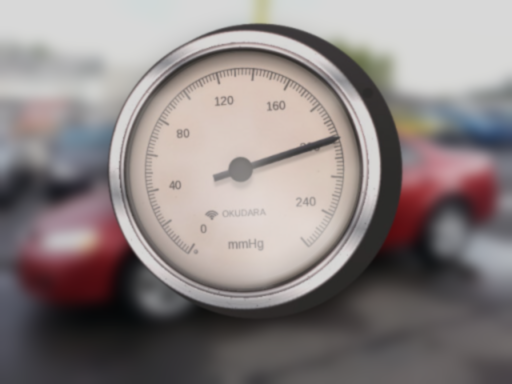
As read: value=200 unit=mmHg
